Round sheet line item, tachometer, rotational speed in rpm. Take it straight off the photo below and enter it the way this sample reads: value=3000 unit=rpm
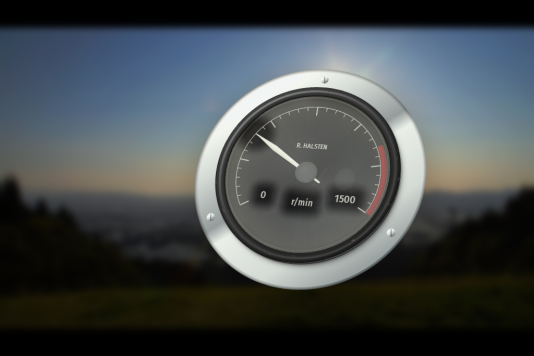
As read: value=400 unit=rpm
